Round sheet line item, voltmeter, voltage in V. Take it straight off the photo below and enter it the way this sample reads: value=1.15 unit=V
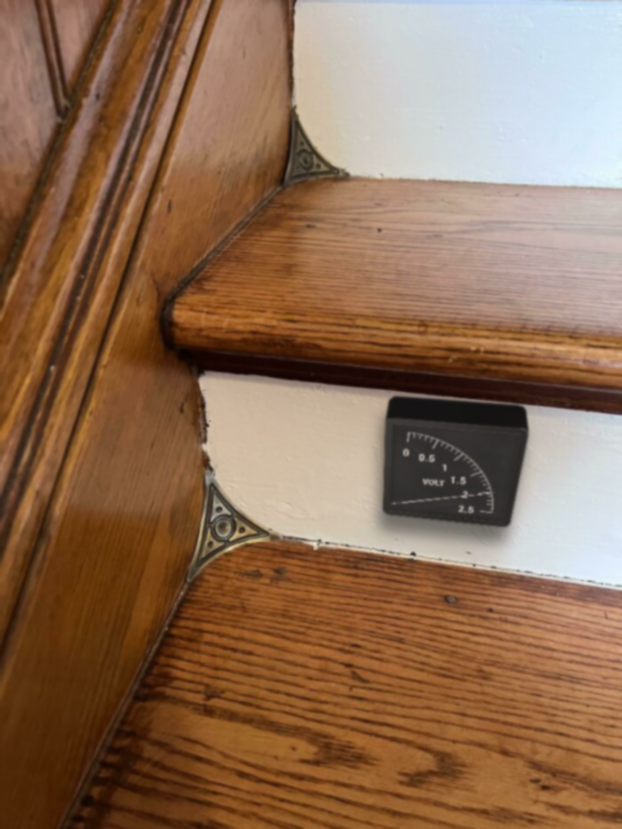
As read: value=2 unit=V
